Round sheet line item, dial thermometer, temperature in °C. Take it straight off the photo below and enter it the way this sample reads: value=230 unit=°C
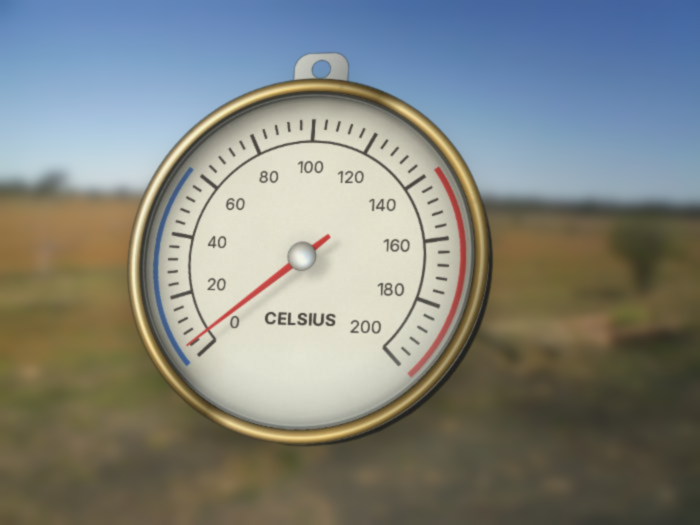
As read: value=4 unit=°C
